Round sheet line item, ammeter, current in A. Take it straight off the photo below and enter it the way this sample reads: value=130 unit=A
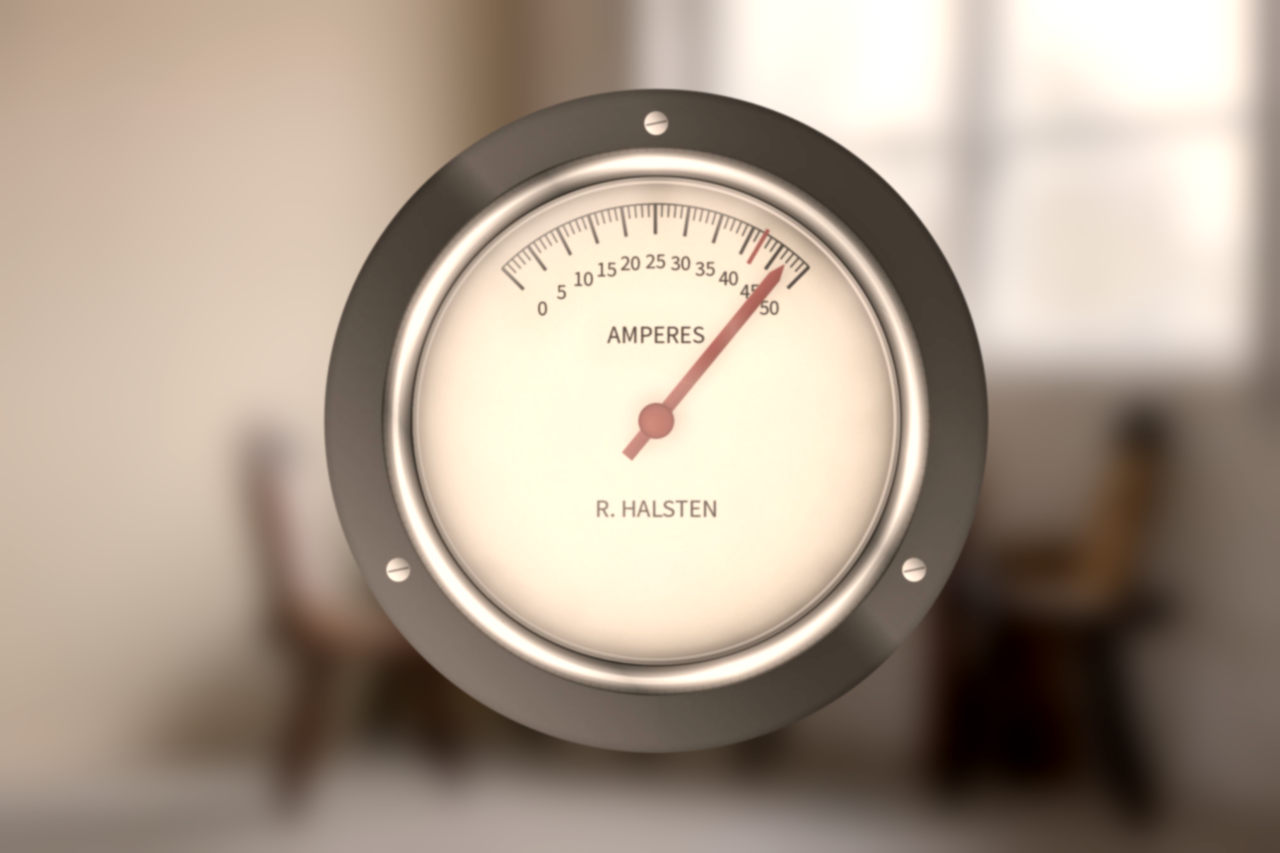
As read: value=47 unit=A
